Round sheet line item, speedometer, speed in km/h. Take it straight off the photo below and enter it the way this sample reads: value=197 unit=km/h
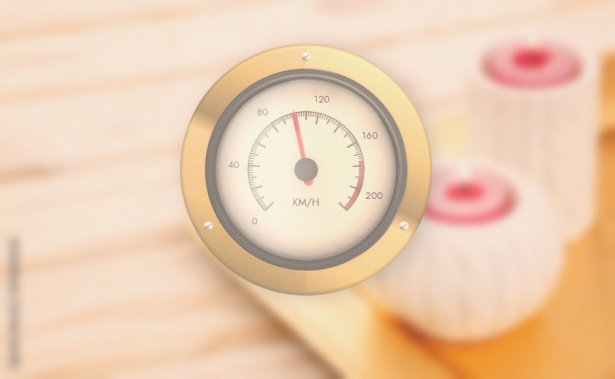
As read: value=100 unit=km/h
